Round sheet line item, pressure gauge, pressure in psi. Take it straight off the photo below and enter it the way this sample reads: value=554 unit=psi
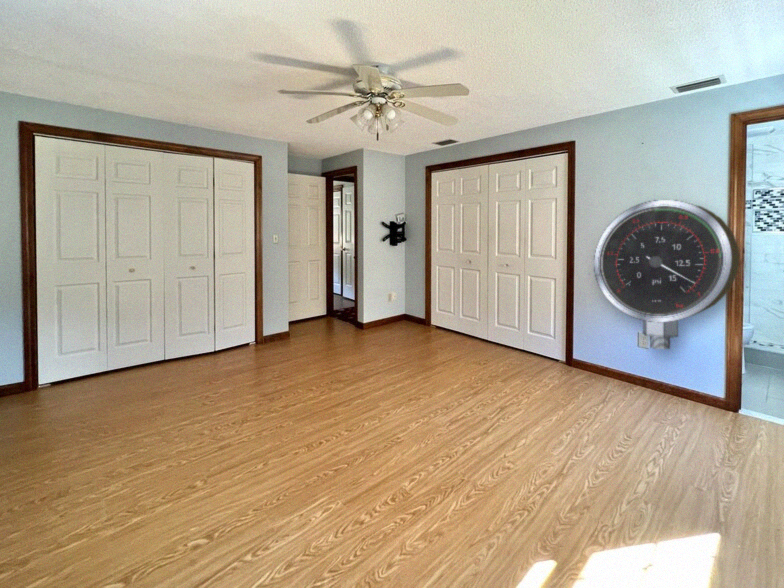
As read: value=14 unit=psi
